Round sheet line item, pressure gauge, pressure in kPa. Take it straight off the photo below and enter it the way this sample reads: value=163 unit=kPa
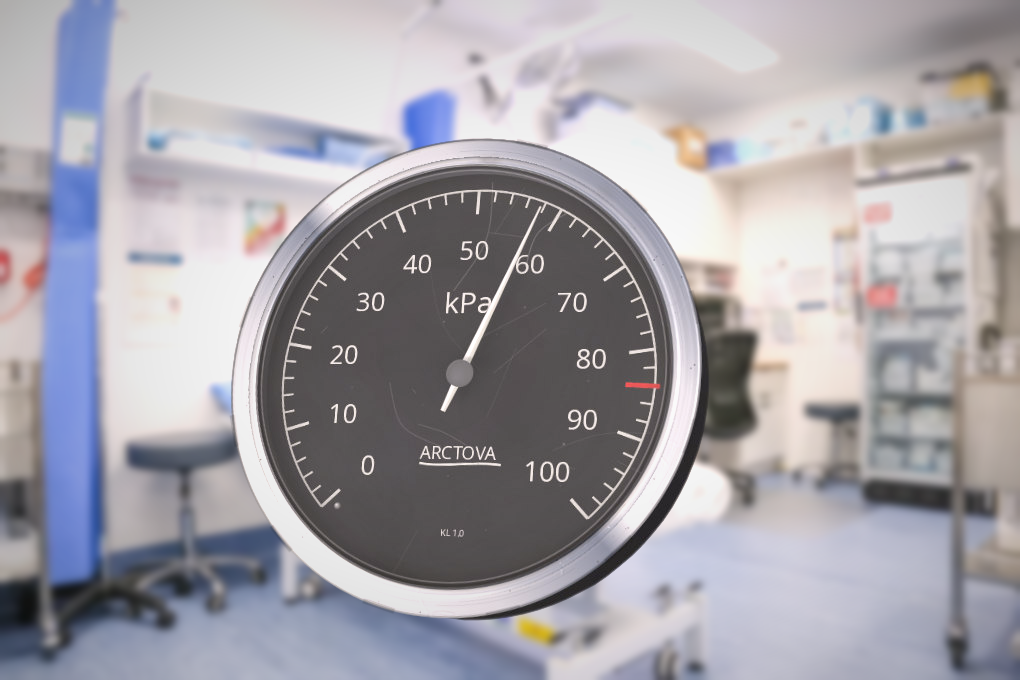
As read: value=58 unit=kPa
